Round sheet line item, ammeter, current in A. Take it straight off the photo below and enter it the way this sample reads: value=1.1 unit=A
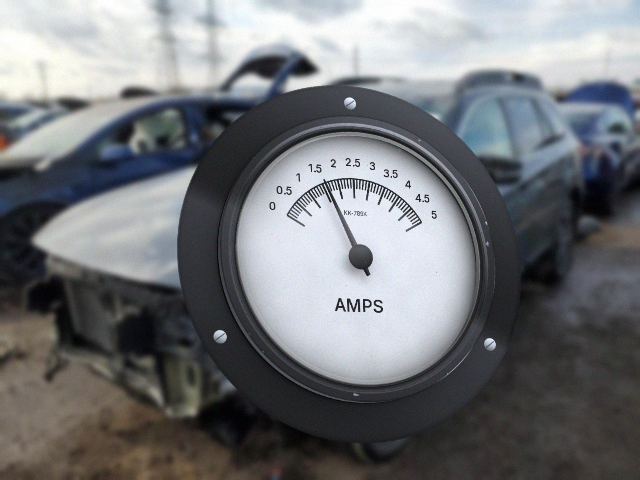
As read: value=1.5 unit=A
